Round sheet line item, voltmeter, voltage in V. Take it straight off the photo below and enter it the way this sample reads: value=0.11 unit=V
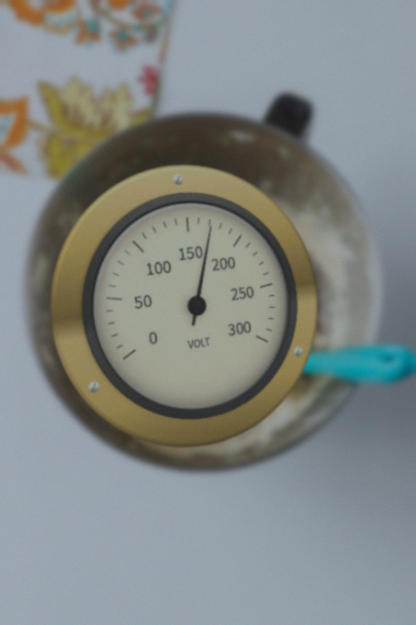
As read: value=170 unit=V
